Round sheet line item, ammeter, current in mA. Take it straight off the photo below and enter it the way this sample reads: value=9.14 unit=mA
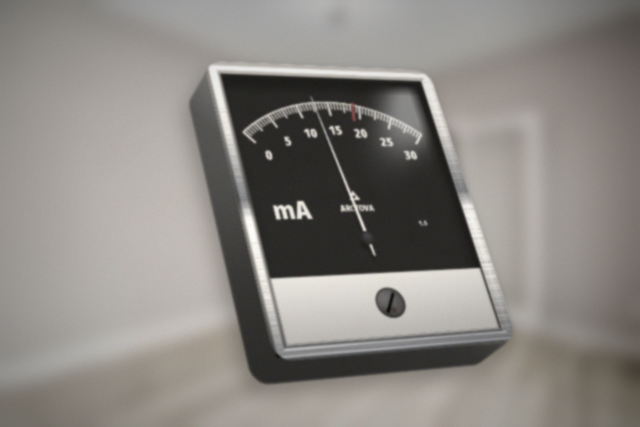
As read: value=12.5 unit=mA
